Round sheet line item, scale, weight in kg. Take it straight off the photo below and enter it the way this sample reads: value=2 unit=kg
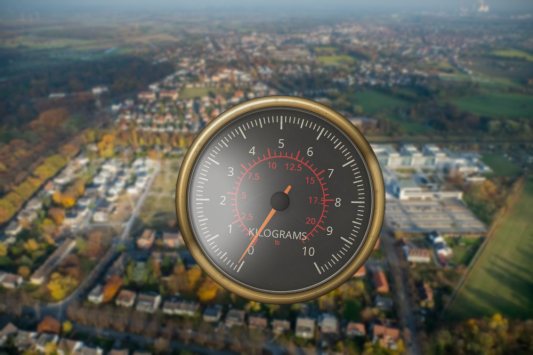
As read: value=0.1 unit=kg
